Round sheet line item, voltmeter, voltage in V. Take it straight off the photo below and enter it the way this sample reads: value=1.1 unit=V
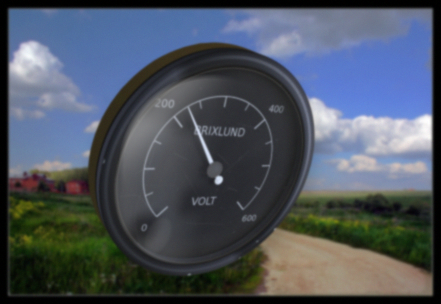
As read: value=225 unit=V
